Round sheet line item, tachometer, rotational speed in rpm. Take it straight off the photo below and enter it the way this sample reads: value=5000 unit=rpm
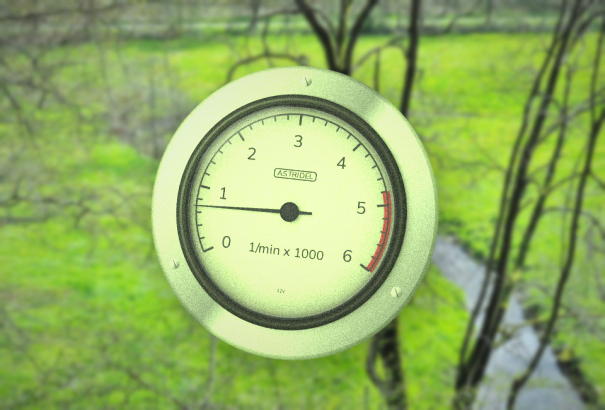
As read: value=700 unit=rpm
